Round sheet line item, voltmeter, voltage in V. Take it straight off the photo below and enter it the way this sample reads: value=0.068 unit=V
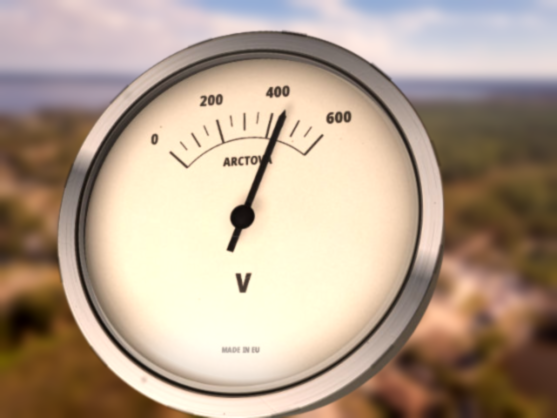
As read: value=450 unit=V
